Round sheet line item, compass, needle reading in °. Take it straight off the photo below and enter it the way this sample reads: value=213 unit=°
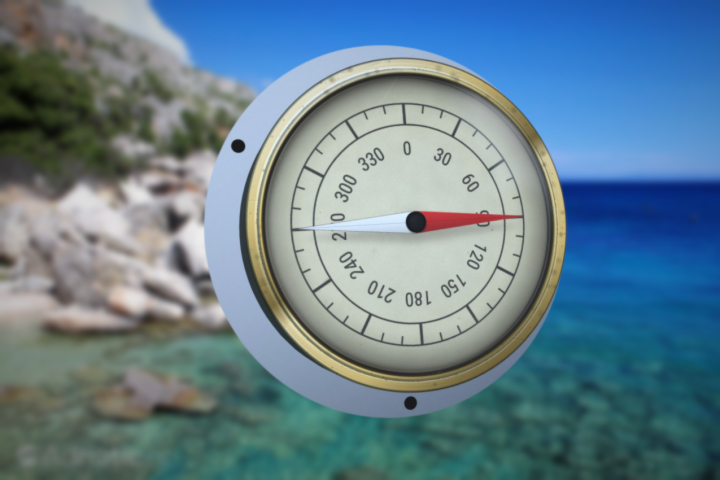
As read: value=90 unit=°
